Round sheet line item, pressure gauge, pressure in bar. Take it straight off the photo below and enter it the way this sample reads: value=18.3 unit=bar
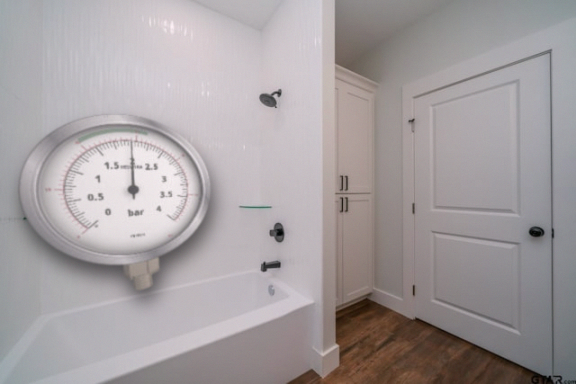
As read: value=2 unit=bar
